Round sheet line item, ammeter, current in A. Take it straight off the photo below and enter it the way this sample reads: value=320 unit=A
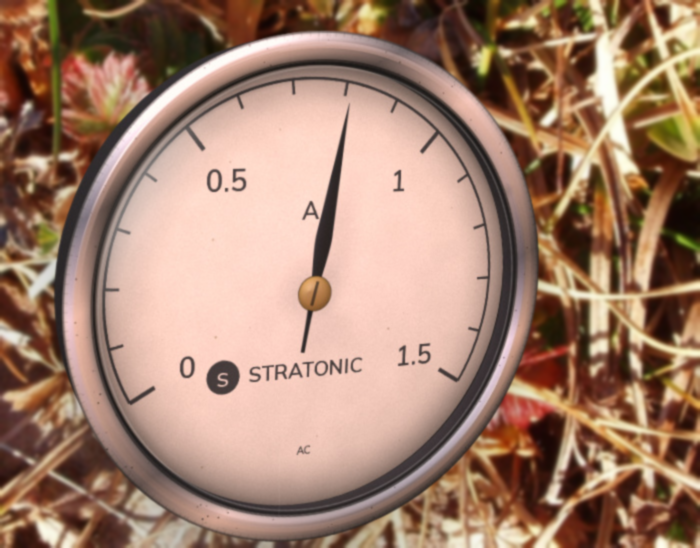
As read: value=0.8 unit=A
